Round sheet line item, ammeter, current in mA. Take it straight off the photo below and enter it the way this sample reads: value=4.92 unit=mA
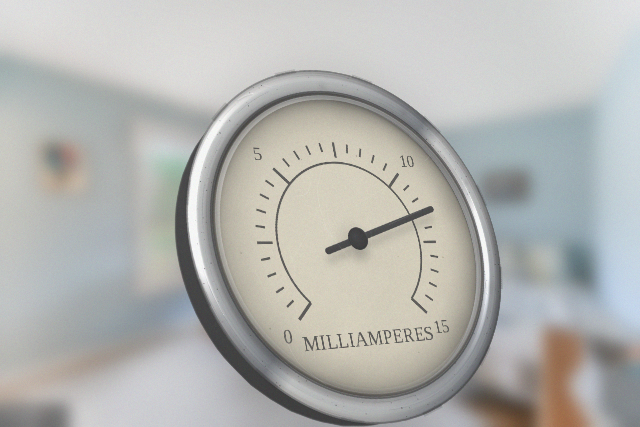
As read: value=11.5 unit=mA
